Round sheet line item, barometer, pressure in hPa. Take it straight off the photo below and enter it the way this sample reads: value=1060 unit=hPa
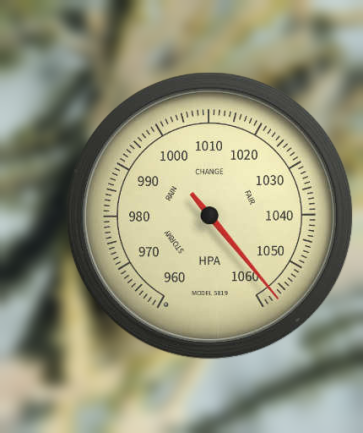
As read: value=1057 unit=hPa
